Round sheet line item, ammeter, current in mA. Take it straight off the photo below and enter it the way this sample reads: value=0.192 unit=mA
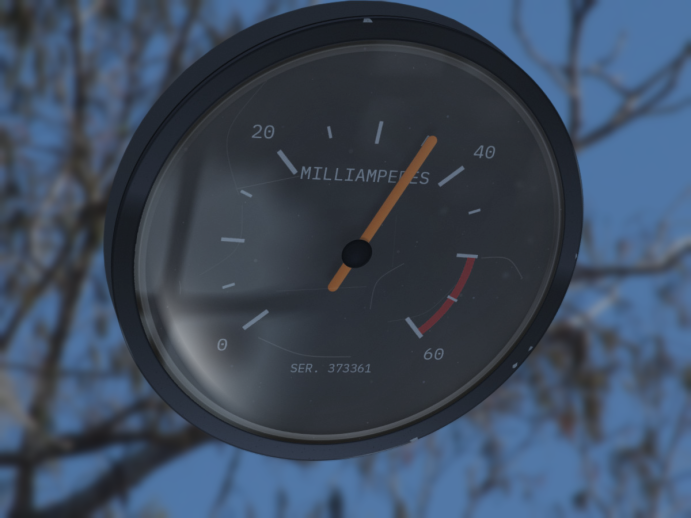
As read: value=35 unit=mA
